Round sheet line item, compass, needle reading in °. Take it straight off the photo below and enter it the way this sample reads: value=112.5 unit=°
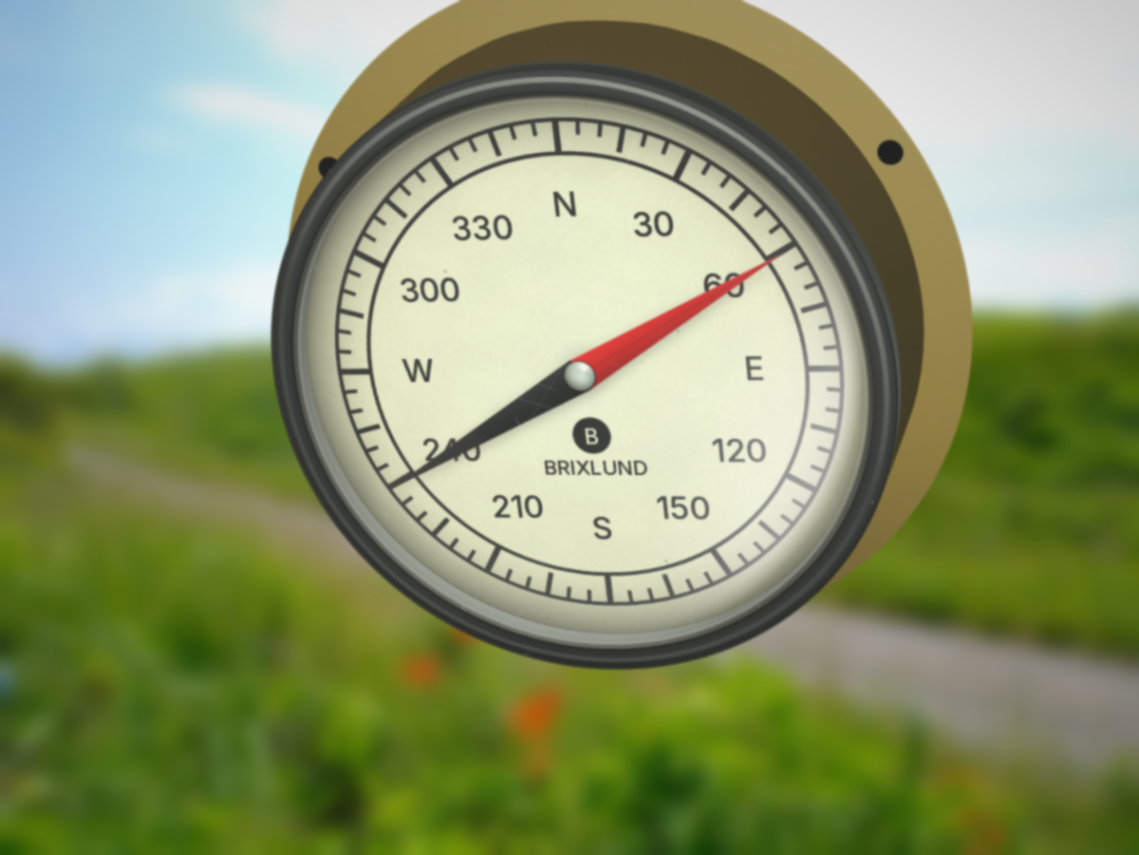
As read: value=60 unit=°
